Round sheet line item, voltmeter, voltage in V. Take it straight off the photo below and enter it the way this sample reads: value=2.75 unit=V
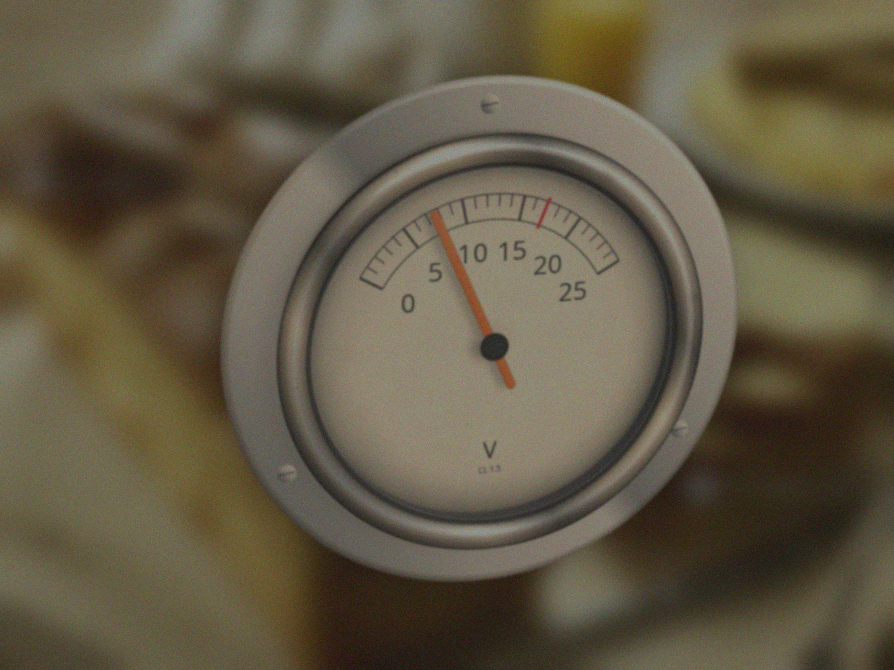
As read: value=7.5 unit=V
